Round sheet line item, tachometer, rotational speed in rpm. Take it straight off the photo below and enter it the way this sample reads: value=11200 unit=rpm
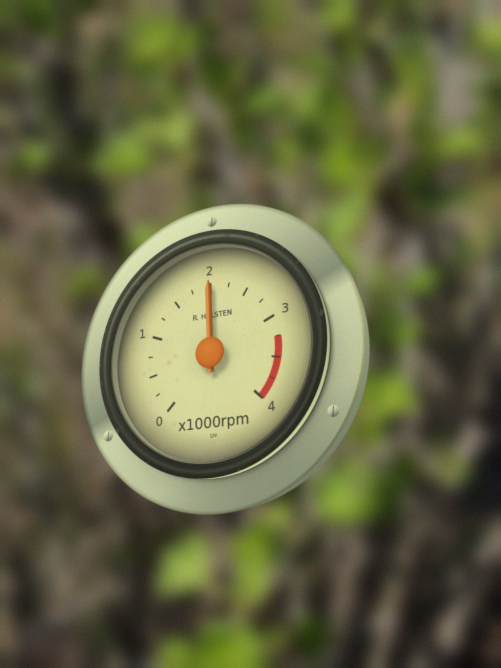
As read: value=2000 unit=rpm
